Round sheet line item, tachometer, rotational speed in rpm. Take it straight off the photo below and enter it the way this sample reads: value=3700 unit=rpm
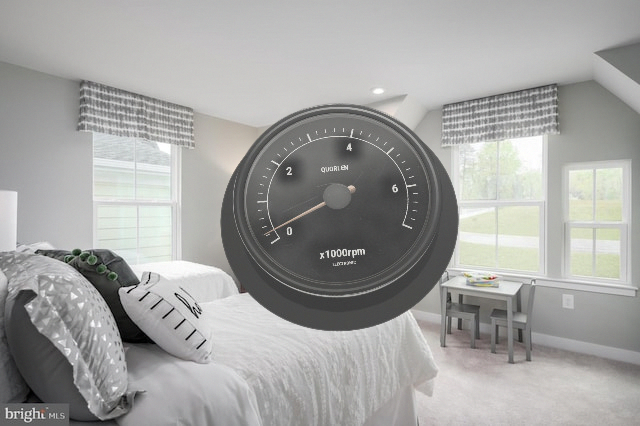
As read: value=200 unit=rpm
